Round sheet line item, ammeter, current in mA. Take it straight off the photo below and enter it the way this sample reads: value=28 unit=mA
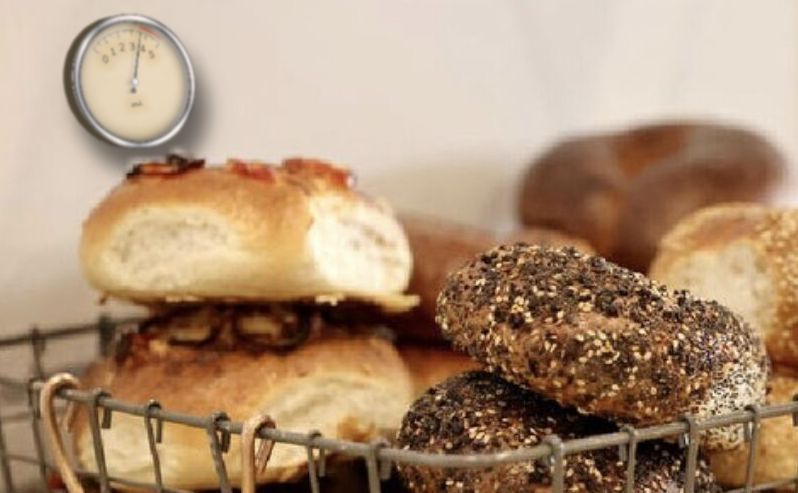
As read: value=3.5 unit=mA
